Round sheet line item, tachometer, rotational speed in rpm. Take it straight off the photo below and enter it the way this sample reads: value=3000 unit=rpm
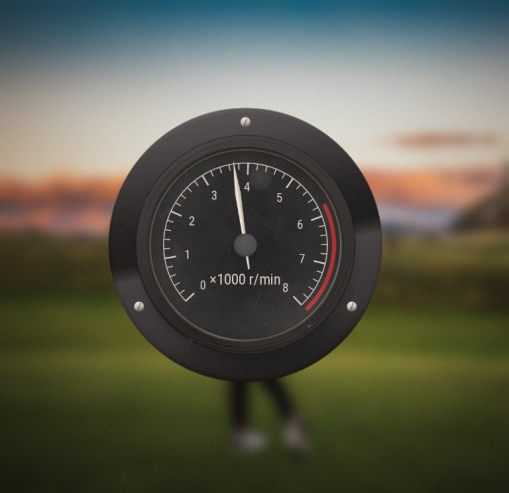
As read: value=3700 unit=rpm
